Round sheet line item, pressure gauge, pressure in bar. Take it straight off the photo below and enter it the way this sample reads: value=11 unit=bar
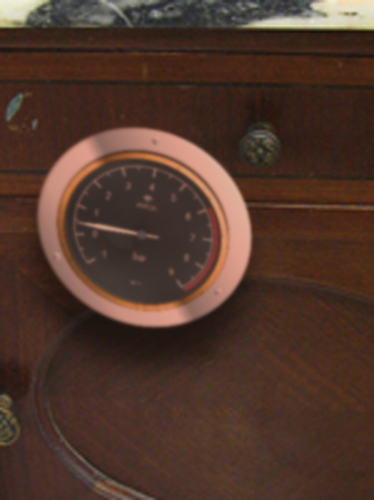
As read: value=0.5 unit=bar
